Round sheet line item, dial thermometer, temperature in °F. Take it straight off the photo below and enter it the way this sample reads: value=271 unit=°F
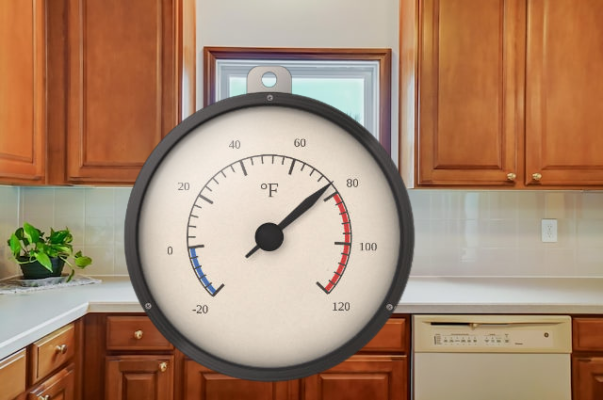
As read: value=76 unit=°F
